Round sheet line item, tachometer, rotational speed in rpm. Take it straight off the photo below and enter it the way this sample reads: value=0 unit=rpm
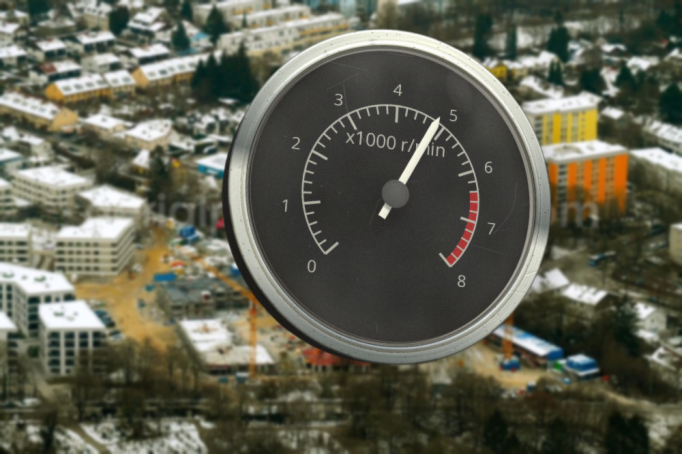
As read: value=4800 unit=rpm
